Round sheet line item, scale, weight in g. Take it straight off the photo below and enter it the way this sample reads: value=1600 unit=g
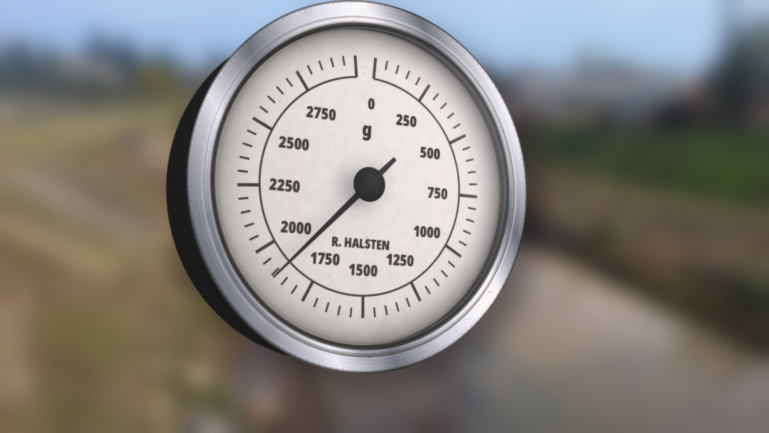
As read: value=1900 unit=g
